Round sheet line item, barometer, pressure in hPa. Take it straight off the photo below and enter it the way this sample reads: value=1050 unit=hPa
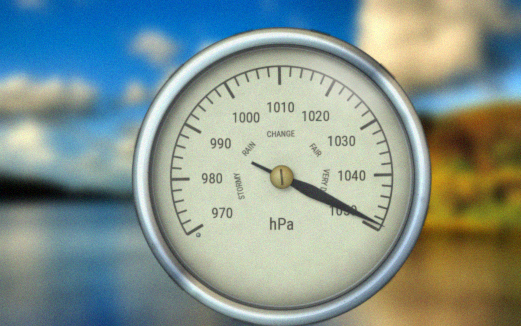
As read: value=1049 unit=hPa
